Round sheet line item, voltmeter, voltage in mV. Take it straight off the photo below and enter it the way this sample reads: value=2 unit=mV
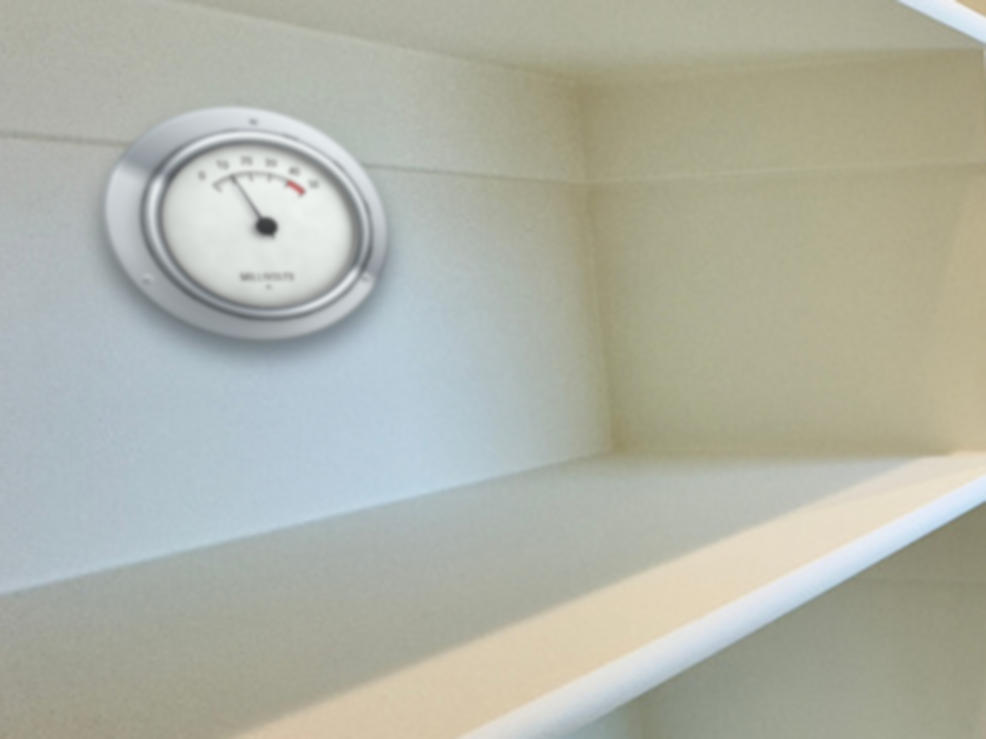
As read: value=10 unit=mV
